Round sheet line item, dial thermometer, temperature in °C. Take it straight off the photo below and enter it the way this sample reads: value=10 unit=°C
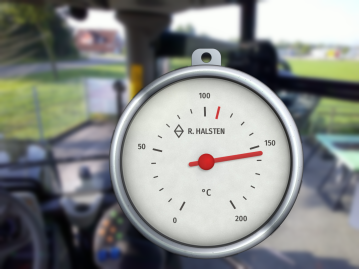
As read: value=155 unit=°C
